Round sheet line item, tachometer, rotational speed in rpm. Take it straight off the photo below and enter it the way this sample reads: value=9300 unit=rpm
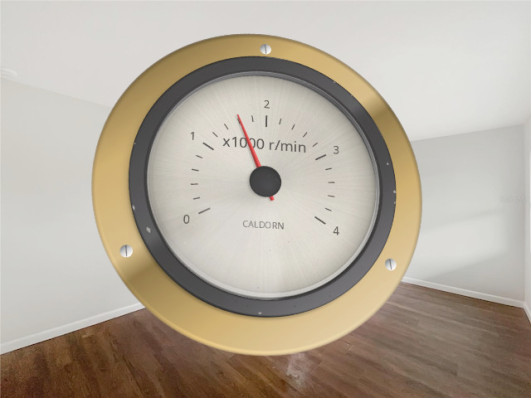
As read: value=1600 unit=rpm
